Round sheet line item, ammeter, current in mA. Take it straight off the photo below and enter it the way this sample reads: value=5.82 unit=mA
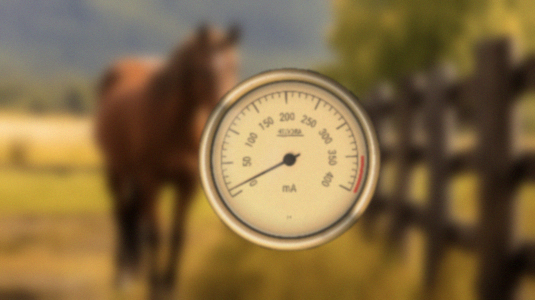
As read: value=10 unit=mA
